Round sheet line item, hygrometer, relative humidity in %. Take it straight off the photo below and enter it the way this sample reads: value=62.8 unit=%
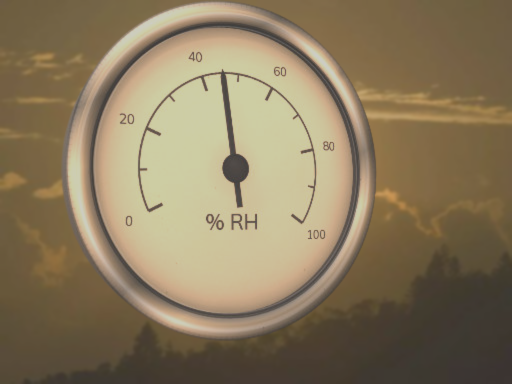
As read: value=45 unit=%
